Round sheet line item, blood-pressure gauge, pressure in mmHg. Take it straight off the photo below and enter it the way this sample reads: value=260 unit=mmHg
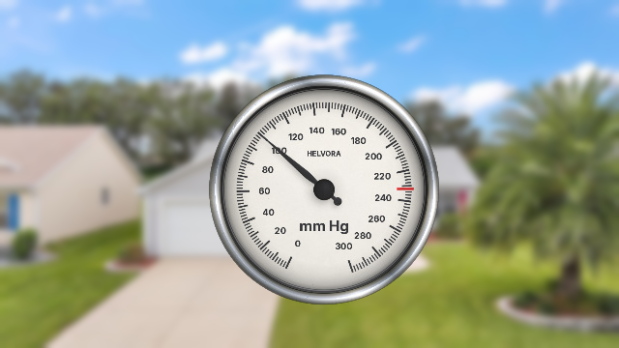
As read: value=100 unit=mmHg
